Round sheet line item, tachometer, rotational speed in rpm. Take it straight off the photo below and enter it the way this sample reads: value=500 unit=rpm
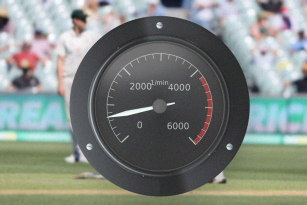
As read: value=700 unit=rpm
